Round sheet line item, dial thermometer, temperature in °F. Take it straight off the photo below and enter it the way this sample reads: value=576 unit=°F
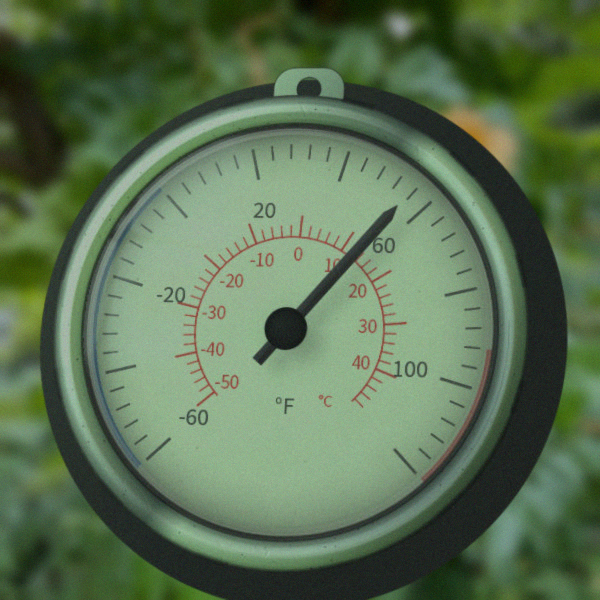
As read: value=56 unit=°F
